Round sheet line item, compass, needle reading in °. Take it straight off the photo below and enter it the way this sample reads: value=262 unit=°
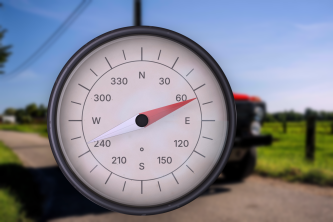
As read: value=67.5 unit=°
